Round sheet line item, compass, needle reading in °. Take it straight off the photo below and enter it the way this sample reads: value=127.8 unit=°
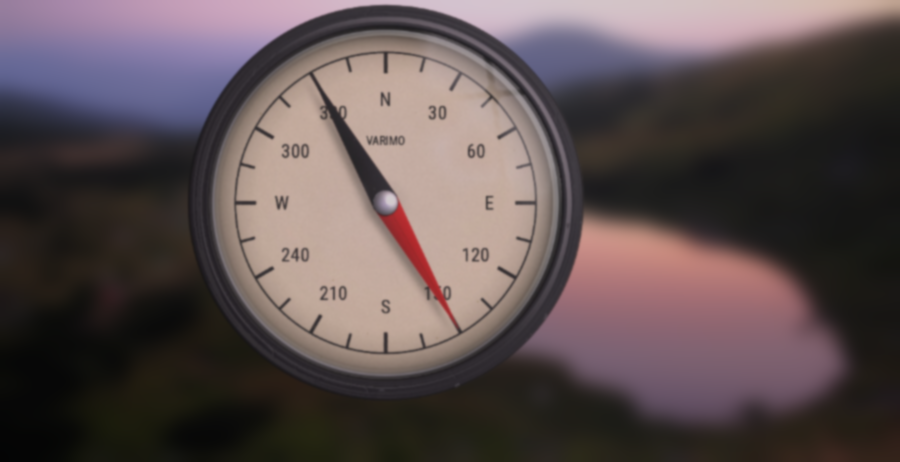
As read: value=150 unit=°
